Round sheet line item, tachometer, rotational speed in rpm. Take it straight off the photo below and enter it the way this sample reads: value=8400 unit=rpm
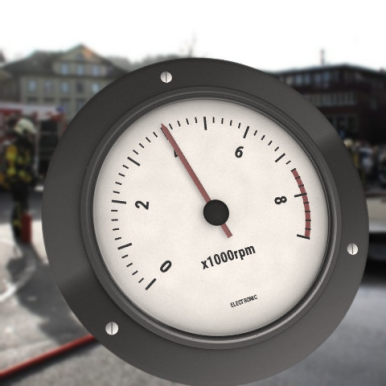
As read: value=4000 unit=rpm
